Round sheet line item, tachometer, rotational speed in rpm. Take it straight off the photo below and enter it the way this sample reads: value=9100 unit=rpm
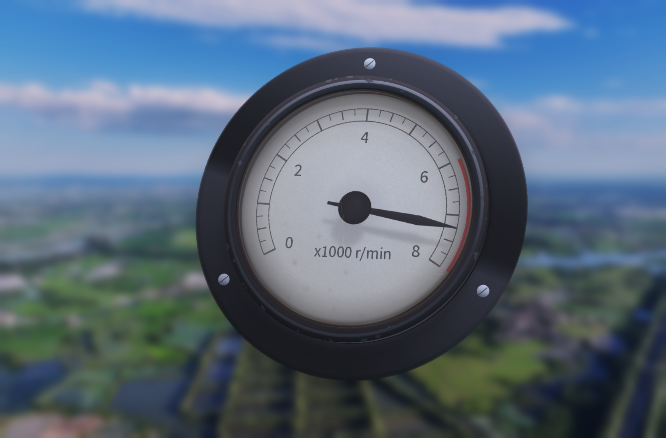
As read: value=7250 unit=rpm
